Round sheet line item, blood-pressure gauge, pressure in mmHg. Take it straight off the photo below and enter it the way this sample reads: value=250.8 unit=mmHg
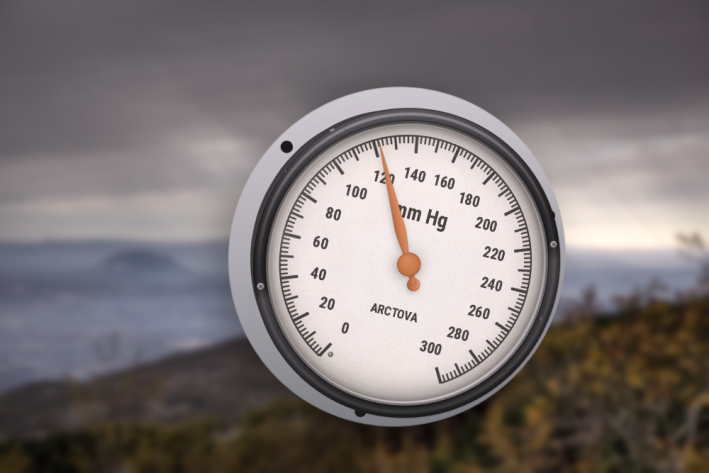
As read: value=122 unit=mmHg
